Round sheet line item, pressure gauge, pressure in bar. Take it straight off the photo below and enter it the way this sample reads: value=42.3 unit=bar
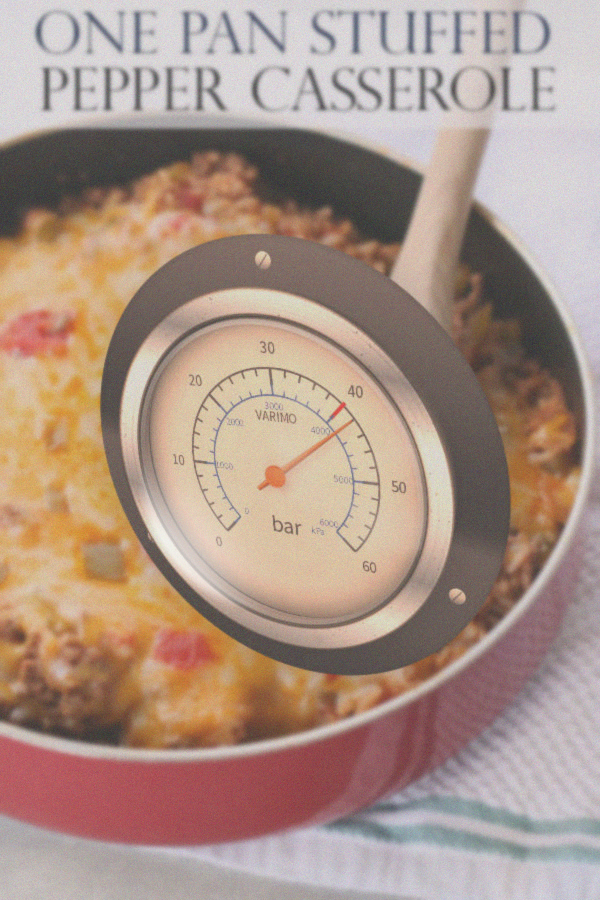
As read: value=42 unit=bar
